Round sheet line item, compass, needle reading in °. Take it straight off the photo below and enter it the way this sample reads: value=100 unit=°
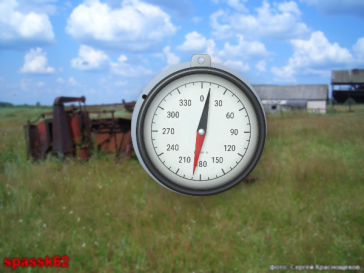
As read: value=190 unit=°
